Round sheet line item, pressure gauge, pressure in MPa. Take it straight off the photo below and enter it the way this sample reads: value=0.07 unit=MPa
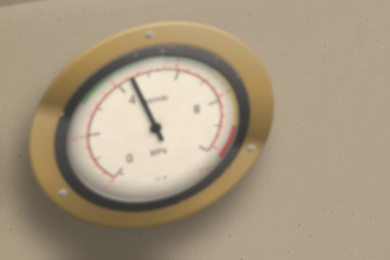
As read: value=4.5 unit=MPa
